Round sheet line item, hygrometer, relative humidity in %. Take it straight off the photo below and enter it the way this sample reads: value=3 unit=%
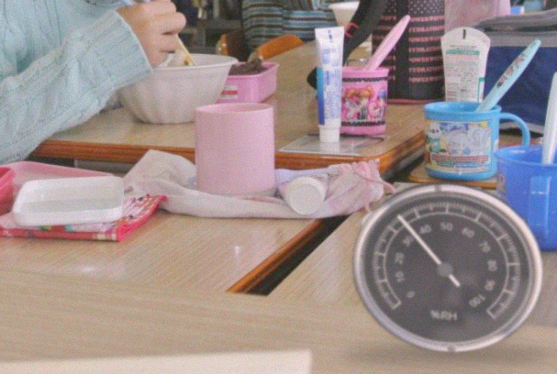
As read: value=35 unit=%
